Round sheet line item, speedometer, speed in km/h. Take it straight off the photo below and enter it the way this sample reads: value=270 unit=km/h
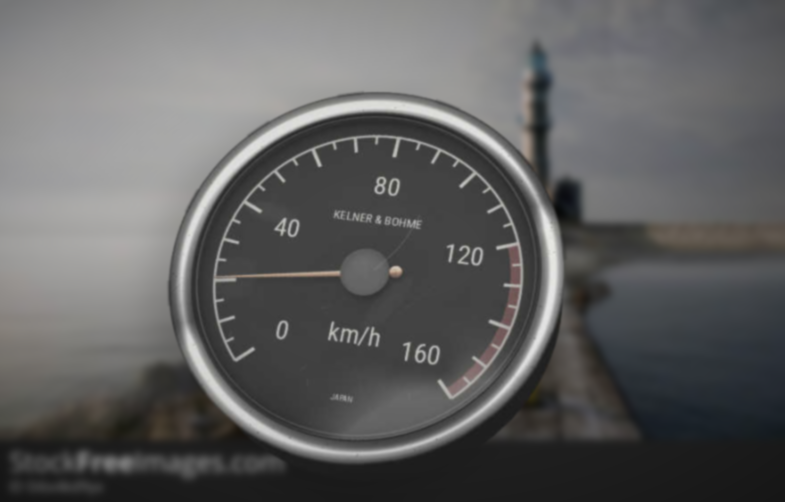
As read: value=20 unit=km/h
